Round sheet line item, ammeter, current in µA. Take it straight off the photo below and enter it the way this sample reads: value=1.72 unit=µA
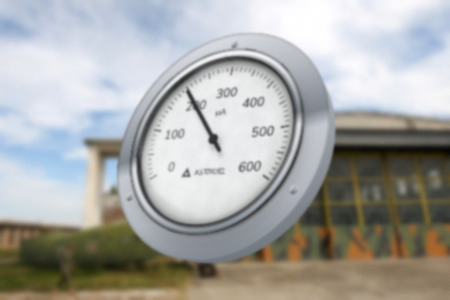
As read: value=200 unit=µA
